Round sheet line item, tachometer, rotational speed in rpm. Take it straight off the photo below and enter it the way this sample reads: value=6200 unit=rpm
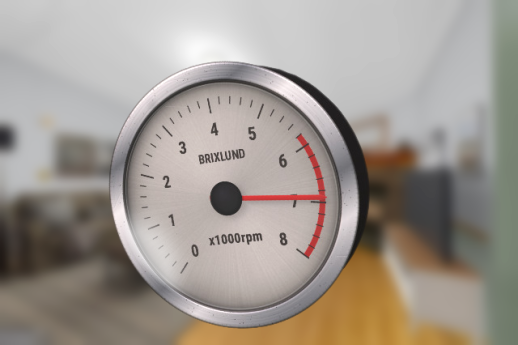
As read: value=6900 unit=rpm
